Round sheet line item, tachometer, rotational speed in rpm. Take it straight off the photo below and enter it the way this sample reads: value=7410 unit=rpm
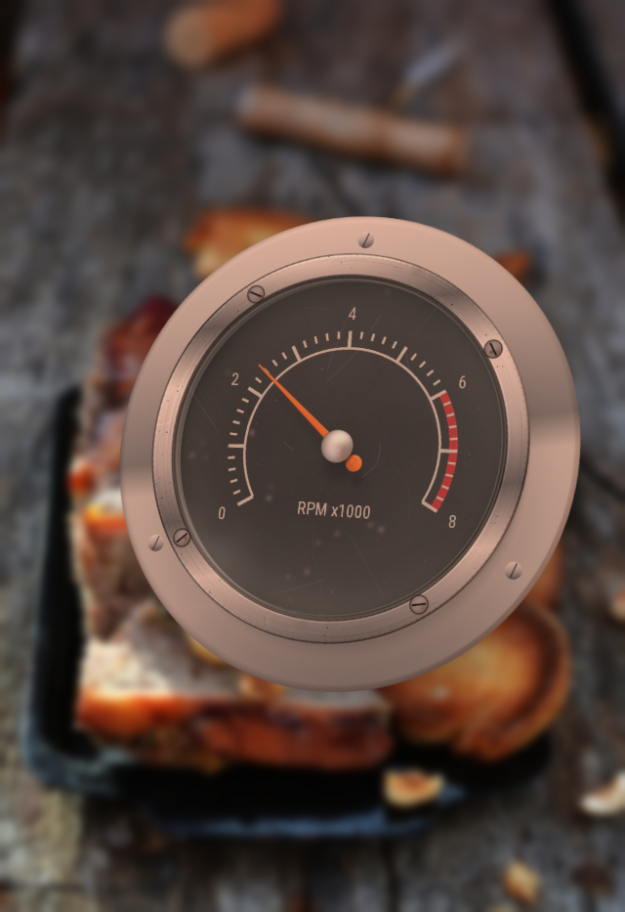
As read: value=2400 unit=rpm
